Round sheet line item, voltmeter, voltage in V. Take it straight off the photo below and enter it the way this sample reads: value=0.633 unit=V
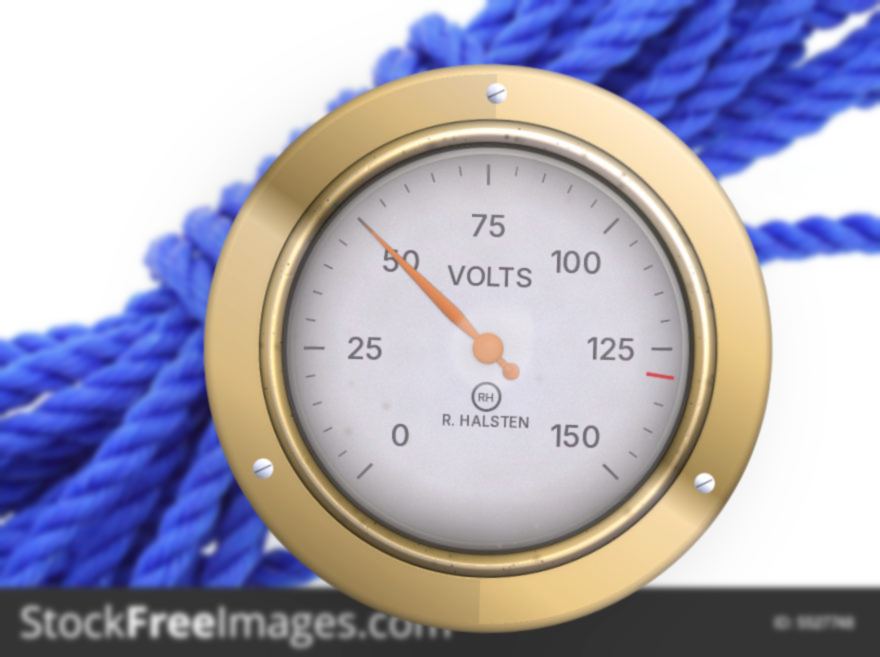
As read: value=50 unit=V
